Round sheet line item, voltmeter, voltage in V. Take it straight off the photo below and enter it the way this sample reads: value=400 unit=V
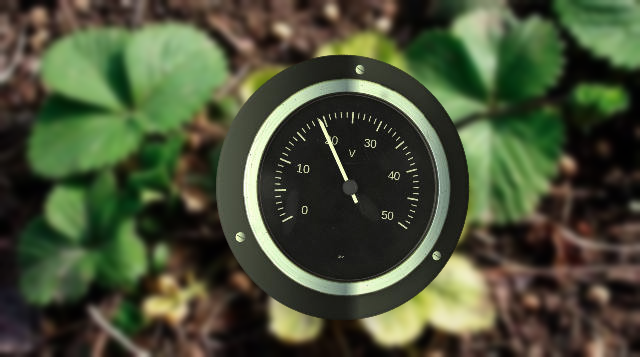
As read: value=19 unit=V
